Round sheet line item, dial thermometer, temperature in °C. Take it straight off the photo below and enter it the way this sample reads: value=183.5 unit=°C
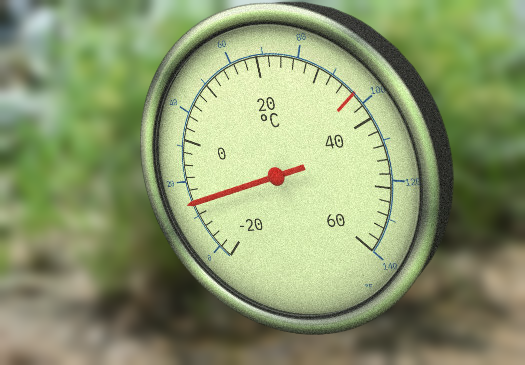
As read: value=-10 unit=°C
